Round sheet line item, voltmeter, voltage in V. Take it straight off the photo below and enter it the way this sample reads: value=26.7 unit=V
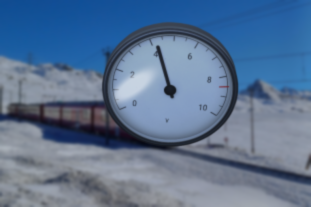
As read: value=4.25 unit=V
